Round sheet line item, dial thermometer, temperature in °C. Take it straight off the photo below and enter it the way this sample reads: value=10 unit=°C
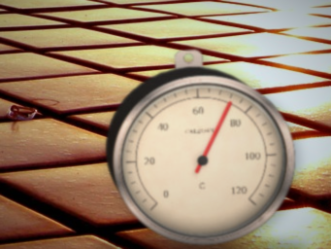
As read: value=72 unit=°C
